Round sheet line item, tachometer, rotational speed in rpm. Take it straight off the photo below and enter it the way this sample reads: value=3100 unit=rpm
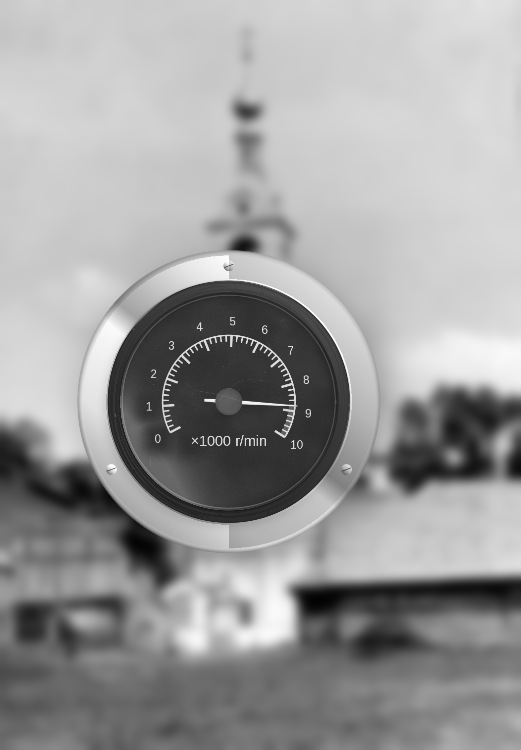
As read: value=8800 unit=rpm
